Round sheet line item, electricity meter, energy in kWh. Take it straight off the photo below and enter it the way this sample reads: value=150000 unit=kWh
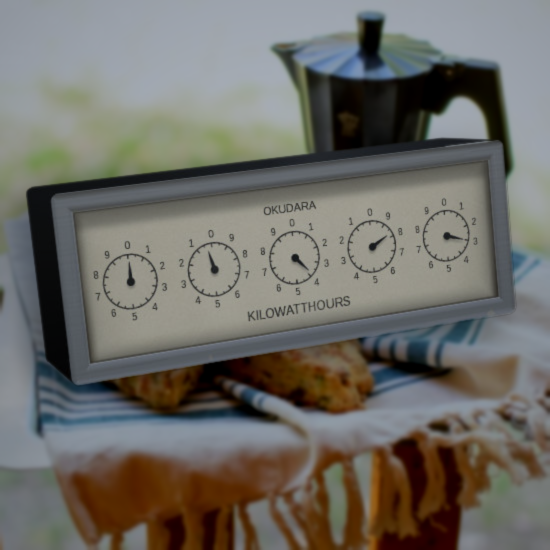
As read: value=383 unit=kWh
